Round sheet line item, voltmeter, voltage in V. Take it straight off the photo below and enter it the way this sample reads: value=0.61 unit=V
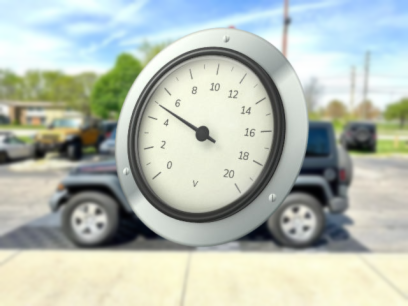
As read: value=5 unit=V
